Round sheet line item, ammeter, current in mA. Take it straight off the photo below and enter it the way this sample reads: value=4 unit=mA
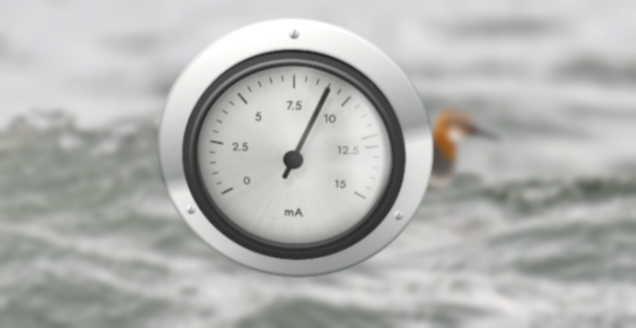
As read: value=9 unit=mA
